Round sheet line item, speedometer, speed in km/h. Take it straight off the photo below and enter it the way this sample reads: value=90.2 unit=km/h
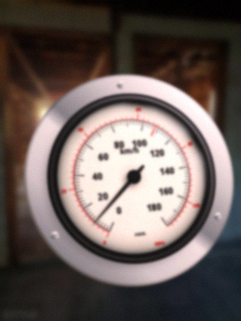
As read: value=10 unit=km/h
